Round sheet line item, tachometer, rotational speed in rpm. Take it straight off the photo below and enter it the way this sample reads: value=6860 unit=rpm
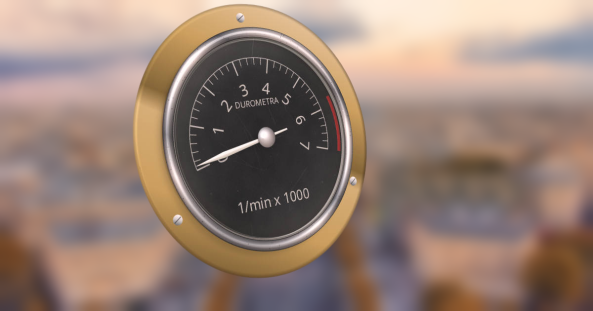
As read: value=100 unit=rpm
